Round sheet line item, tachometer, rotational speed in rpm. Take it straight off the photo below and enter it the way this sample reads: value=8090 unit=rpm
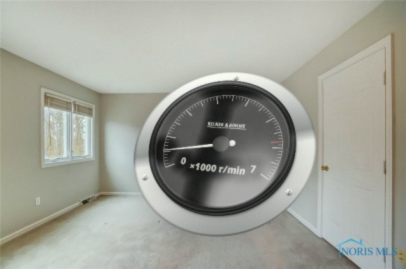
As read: value=500 unit=rpm
